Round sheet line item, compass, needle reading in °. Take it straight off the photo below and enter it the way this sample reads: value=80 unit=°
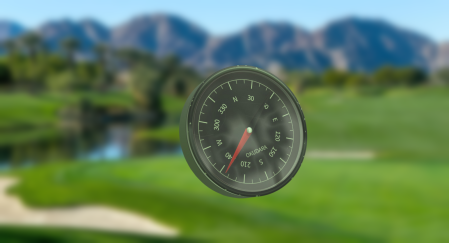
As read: value=235 unit=°
